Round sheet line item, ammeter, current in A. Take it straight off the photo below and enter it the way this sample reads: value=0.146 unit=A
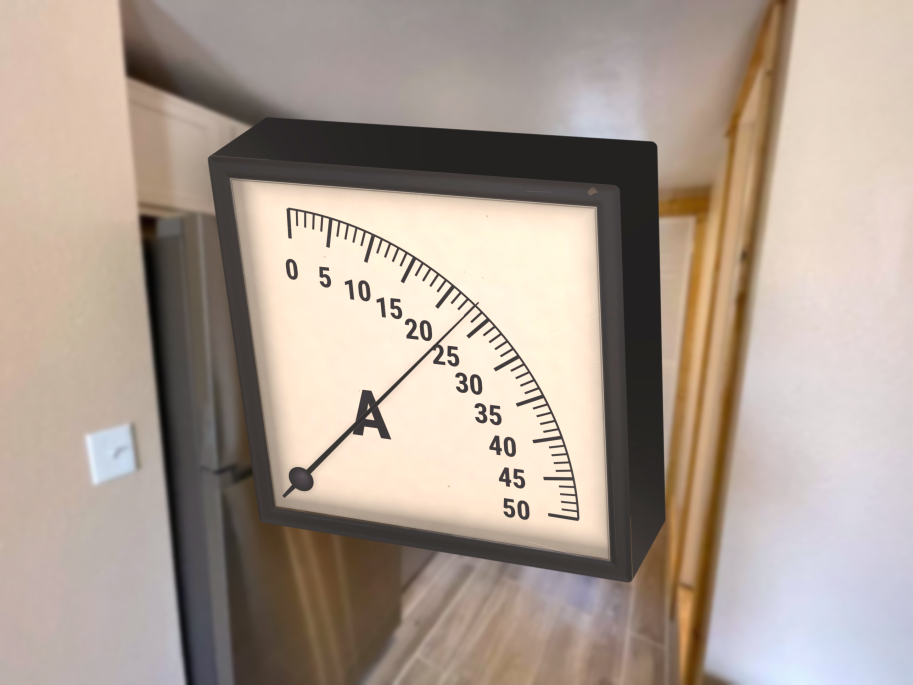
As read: value=23 unit=A
